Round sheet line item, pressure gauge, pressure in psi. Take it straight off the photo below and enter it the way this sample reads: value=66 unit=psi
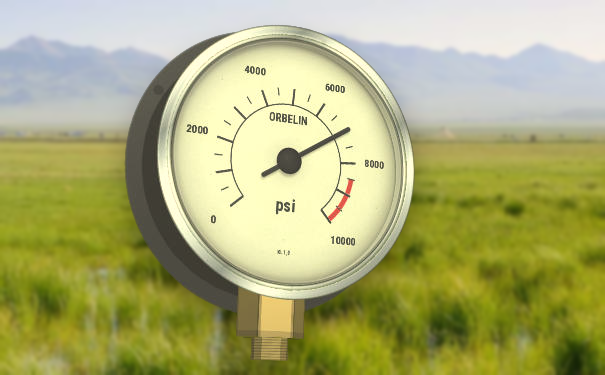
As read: value=7000 unit=psi
